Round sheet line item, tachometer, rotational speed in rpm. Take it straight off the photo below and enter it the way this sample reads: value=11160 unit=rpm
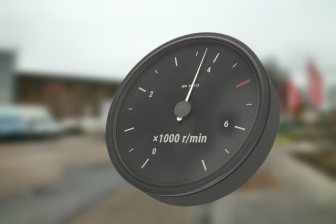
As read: value=3750 unit=rpm
